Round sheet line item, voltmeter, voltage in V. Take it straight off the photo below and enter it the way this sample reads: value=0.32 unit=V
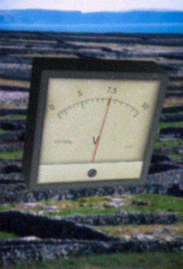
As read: value=7.5 unit=V
